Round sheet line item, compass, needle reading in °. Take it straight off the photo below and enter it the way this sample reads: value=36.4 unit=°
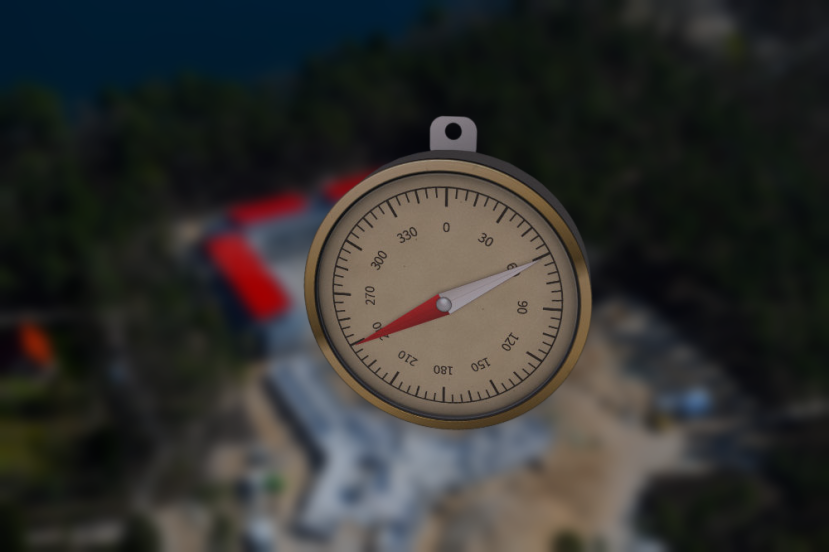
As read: value=240 unit=°
